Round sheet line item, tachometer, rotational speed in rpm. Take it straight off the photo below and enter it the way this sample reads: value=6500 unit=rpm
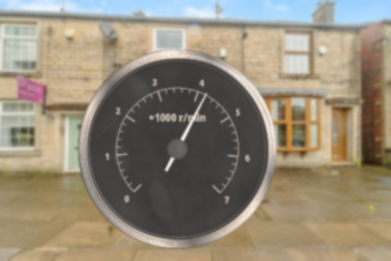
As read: value=4200 unit=rpm
